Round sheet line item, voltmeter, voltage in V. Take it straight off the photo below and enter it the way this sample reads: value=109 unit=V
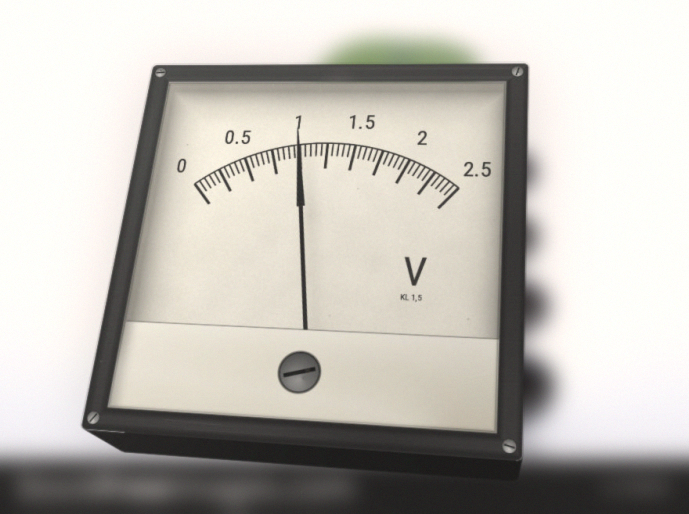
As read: value=1 unit=V
